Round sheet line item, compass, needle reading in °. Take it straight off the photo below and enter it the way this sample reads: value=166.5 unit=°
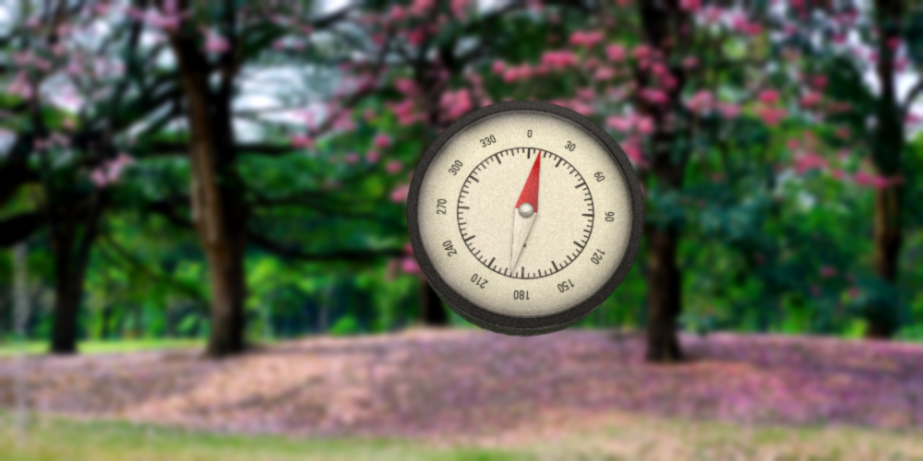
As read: value=10 unit=°
